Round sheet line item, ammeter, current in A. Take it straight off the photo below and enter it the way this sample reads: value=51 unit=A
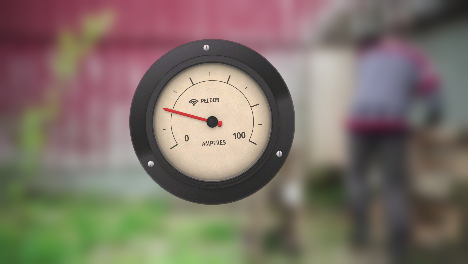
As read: value=20 unit=A
